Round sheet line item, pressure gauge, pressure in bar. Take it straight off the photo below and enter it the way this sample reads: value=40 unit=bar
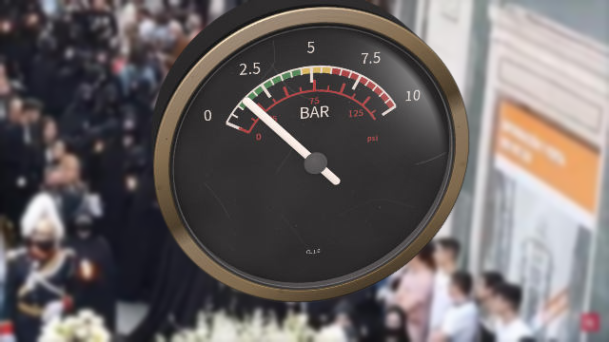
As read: value=1.5 unit=bar
